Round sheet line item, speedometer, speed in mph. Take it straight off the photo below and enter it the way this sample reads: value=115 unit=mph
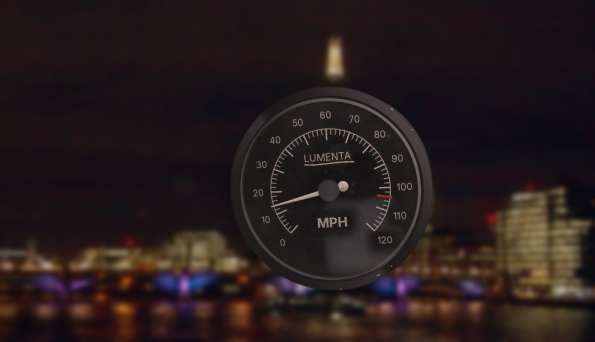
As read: value=14 unit=mph
